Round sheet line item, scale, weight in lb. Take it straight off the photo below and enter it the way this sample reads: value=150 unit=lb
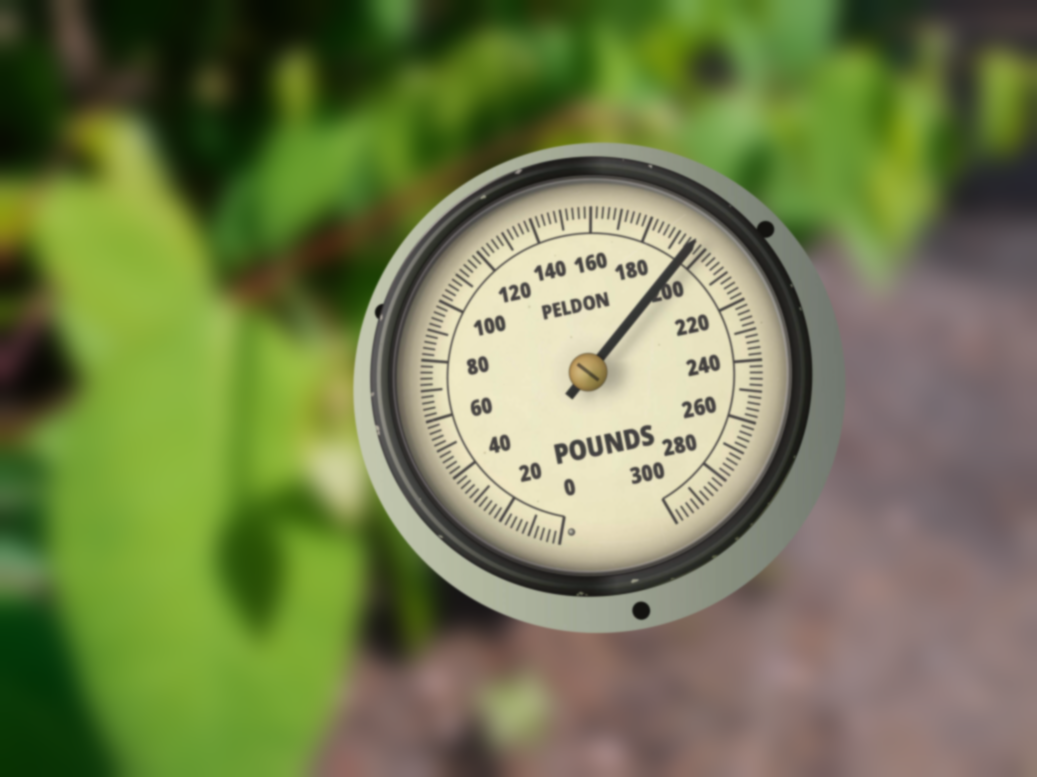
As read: value=196 unit=lb
